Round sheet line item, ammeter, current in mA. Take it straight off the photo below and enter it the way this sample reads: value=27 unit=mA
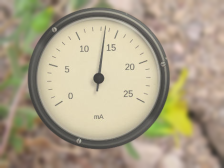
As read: value=13.5 unit=mA
